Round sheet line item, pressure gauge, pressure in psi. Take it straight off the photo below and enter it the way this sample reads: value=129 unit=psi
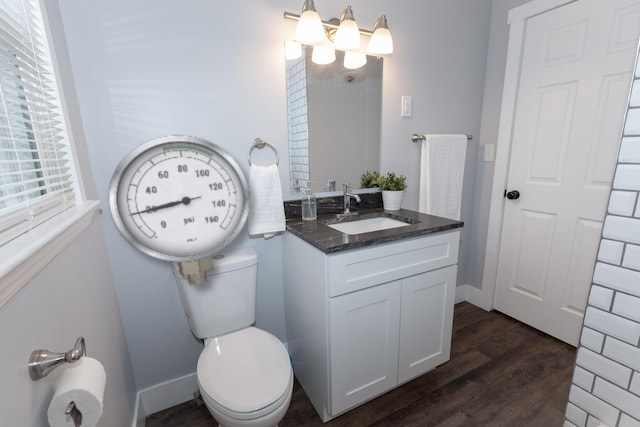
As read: value=20 unit=psi
